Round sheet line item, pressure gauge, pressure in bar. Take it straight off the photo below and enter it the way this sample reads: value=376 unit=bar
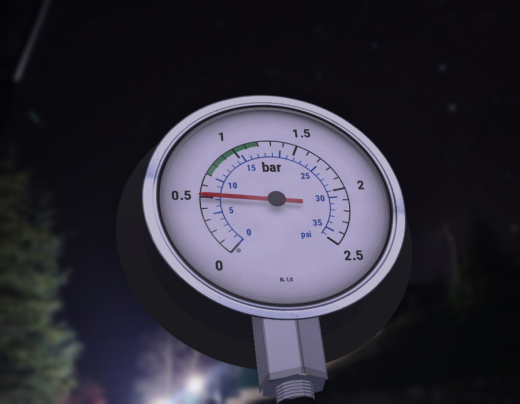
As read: value=0.5 unit=bar
